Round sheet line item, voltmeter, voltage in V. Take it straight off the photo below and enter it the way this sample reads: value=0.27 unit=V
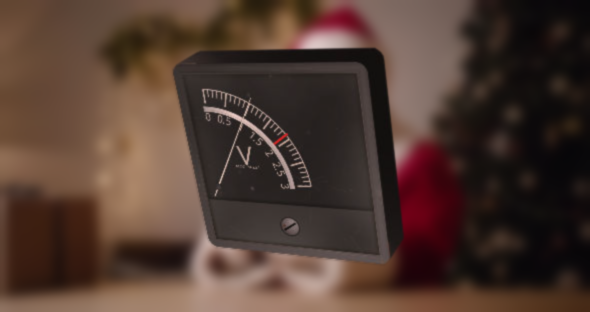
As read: value=1 unit=V
